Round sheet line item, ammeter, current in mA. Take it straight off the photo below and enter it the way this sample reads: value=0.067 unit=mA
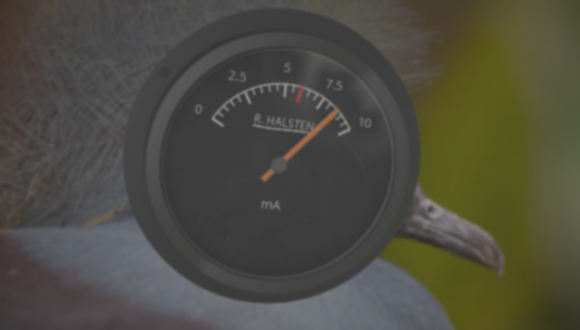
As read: value=8.5 unit=mA
